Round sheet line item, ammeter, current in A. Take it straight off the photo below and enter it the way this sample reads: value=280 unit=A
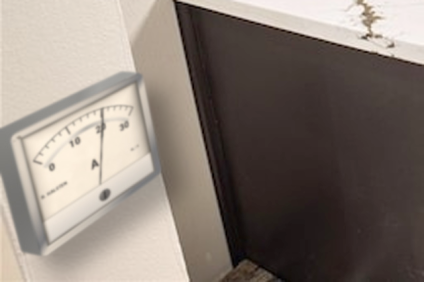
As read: value=20 unit=A
